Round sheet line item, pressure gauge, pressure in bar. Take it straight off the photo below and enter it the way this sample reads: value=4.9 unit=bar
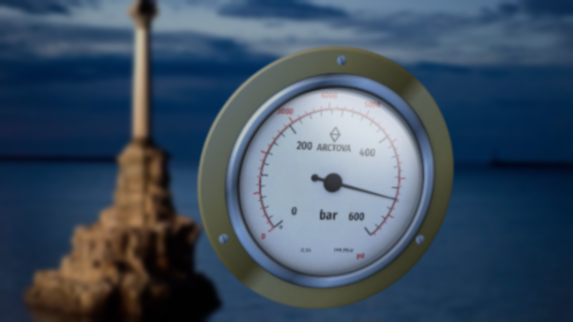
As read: value=520 unit=bar
